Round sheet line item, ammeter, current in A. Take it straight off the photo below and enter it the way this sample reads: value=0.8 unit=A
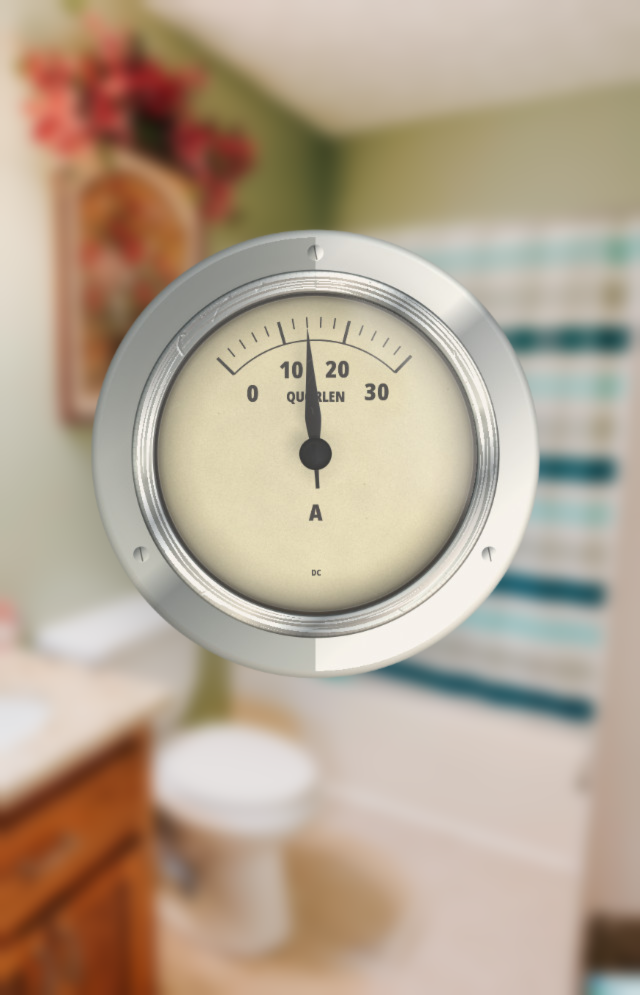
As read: value=14 unit=A
